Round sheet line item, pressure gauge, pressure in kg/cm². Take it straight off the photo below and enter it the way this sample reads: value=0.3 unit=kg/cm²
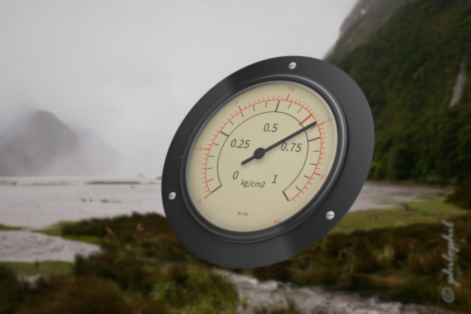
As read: value=0.7 unit=kg/cm²
